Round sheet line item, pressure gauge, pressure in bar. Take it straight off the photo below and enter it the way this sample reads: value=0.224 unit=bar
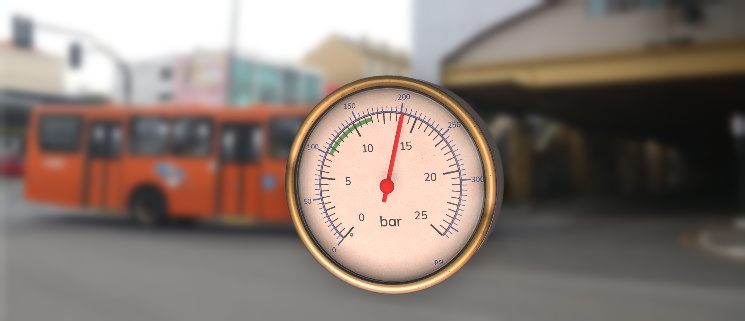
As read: value=14 unit=bar
